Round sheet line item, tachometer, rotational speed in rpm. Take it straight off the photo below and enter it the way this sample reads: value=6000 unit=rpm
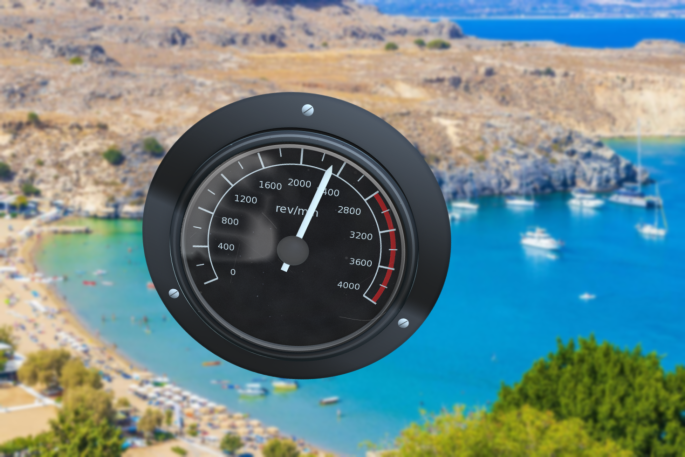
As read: value=2300 unit=rpm
